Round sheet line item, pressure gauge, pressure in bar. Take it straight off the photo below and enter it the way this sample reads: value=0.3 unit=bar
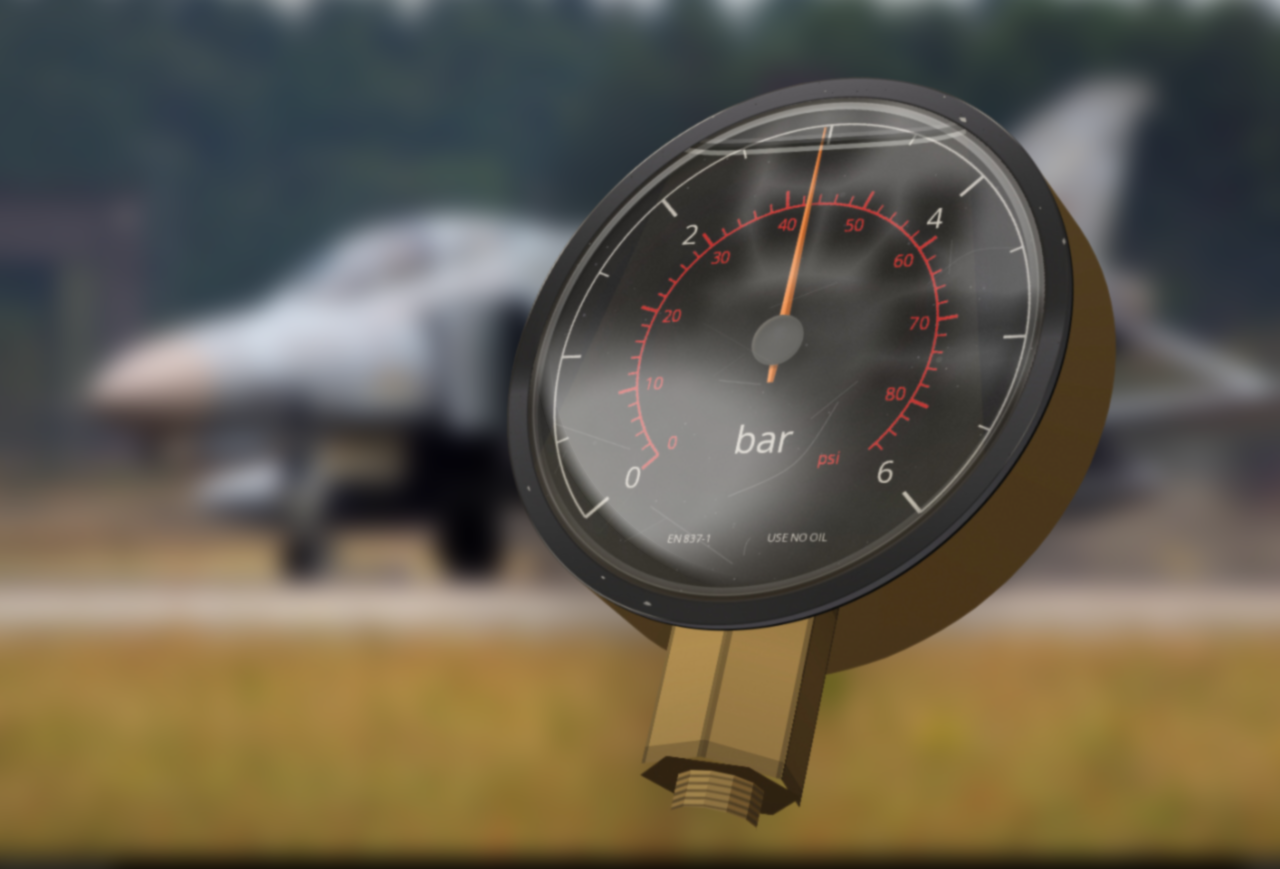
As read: value=3 unit=bar
